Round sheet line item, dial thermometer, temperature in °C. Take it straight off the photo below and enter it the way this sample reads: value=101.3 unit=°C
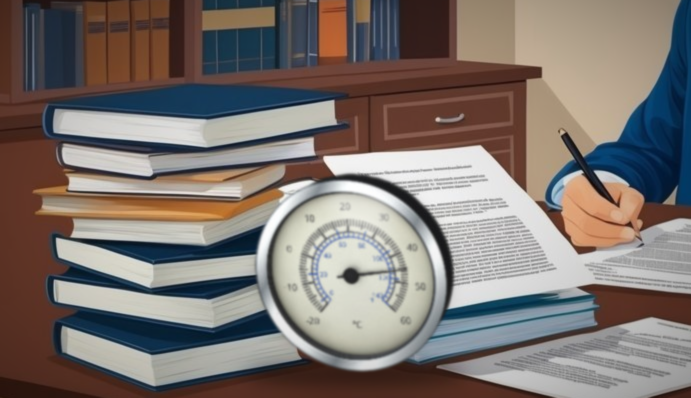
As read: value=45 unit=°C
